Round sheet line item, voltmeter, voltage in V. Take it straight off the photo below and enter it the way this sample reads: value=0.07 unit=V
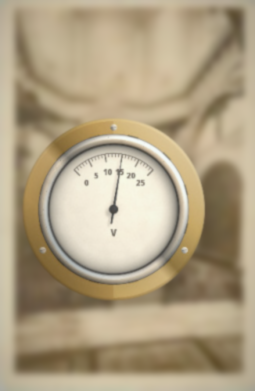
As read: value=15 unit=V
